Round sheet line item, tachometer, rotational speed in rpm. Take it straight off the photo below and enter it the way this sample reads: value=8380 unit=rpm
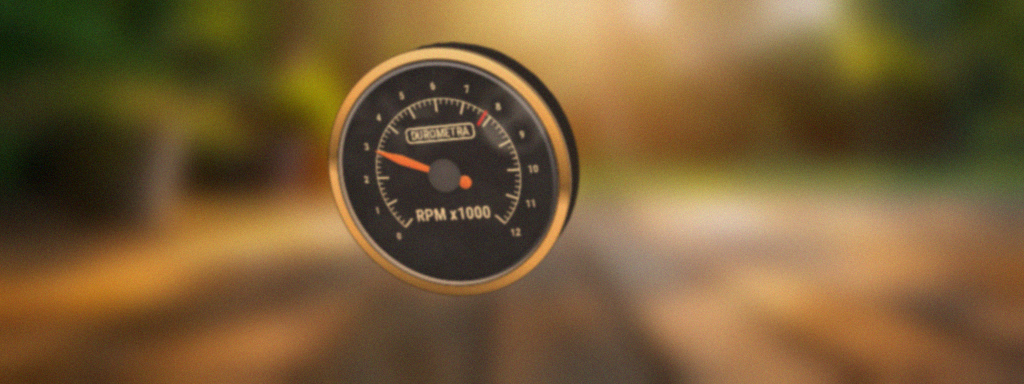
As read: value=3000 unit=rpm
